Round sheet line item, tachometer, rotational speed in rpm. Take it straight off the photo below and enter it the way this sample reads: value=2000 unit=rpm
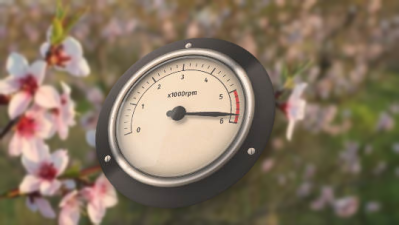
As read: value=5800 unit=rpm
